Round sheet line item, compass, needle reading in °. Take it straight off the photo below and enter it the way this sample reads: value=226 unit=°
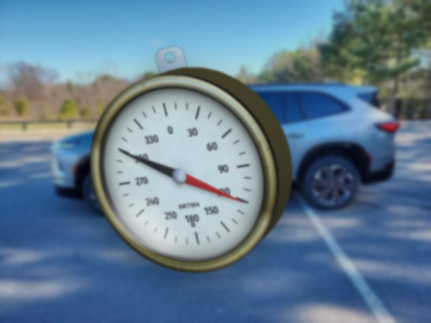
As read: value=120 unit=°
